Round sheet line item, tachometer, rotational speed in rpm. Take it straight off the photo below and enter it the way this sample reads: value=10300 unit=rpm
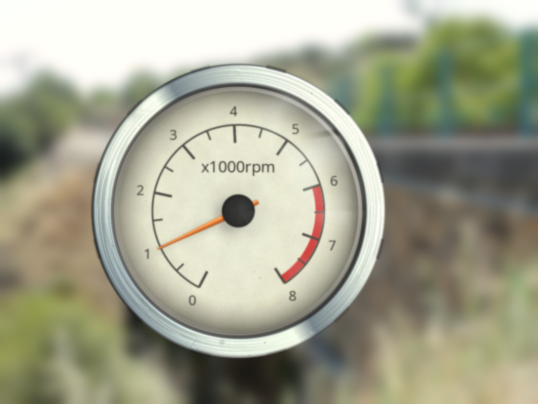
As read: value=1000 unit=rpm
